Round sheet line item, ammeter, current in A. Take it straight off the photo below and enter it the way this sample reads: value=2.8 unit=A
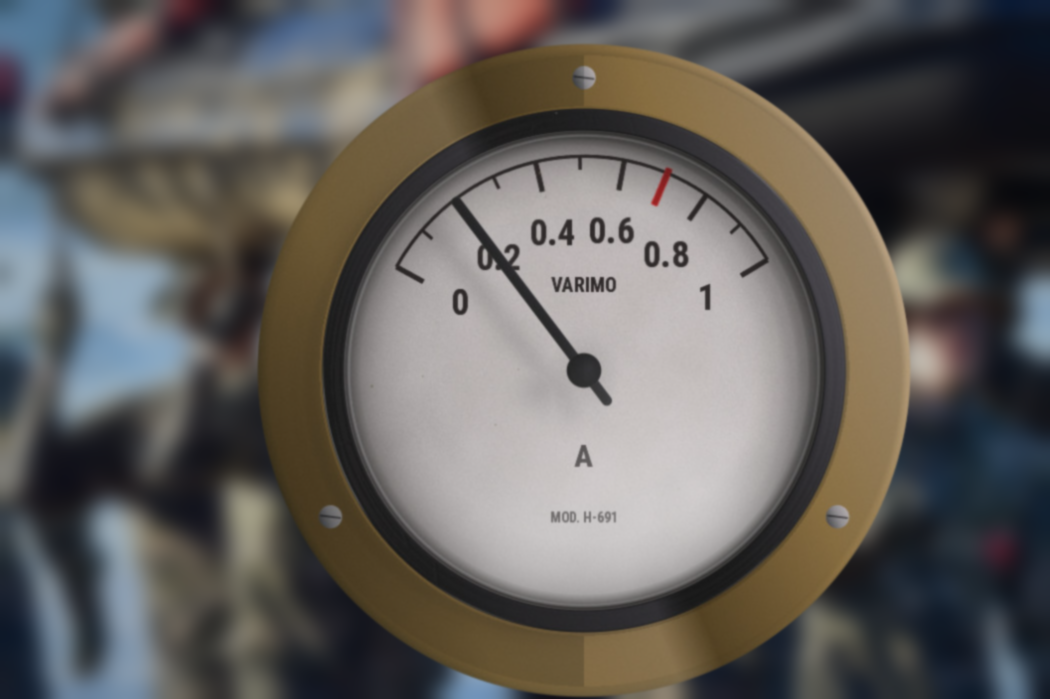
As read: value=0.2 unit=A
